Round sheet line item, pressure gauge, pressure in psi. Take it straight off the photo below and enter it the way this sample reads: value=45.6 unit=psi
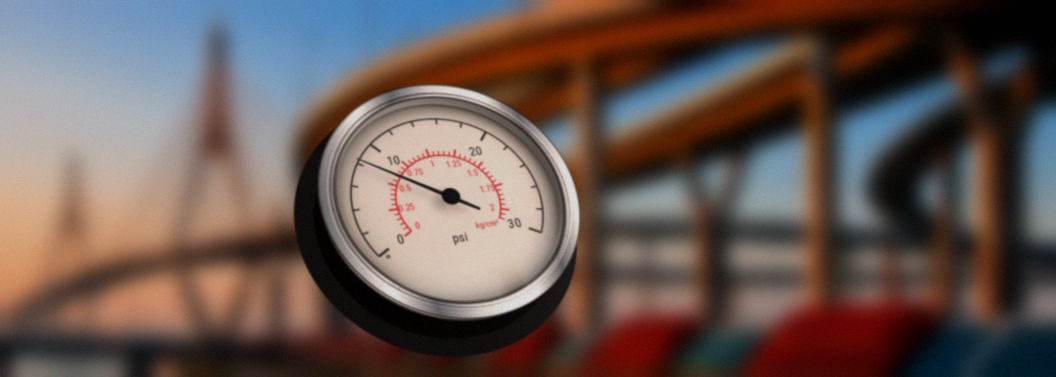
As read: value=8 unit=psi
